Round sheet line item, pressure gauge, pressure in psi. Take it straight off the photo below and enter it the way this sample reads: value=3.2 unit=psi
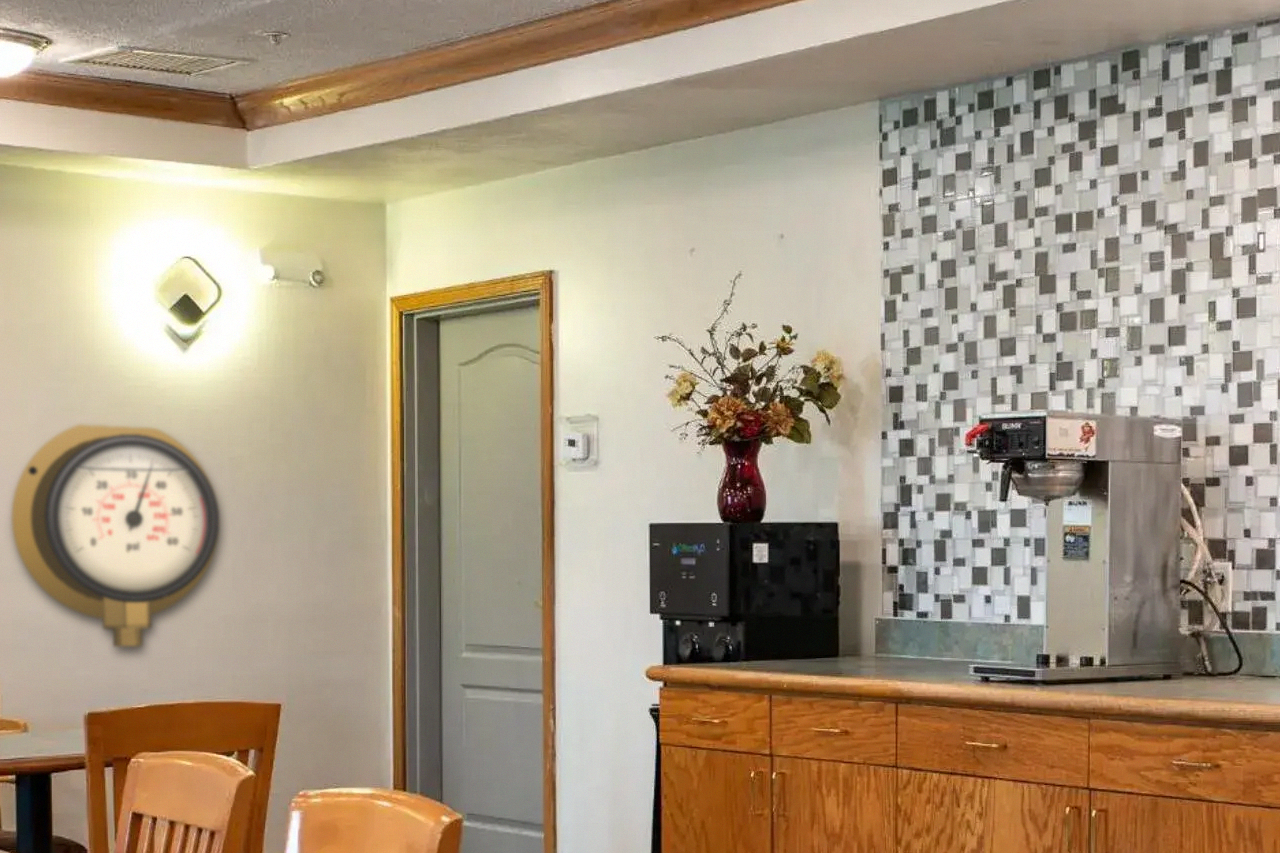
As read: value=35 unit=psi
